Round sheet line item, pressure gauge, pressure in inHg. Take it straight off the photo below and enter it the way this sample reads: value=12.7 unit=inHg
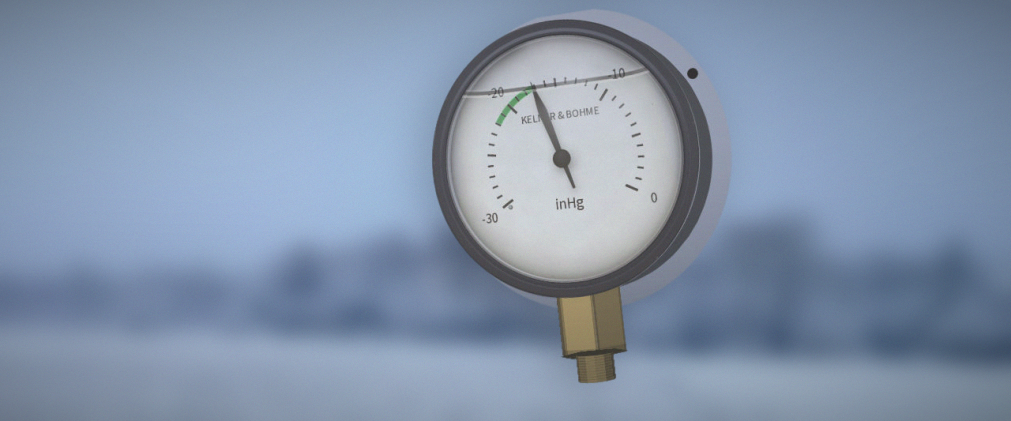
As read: value=-17 unit=inHg
